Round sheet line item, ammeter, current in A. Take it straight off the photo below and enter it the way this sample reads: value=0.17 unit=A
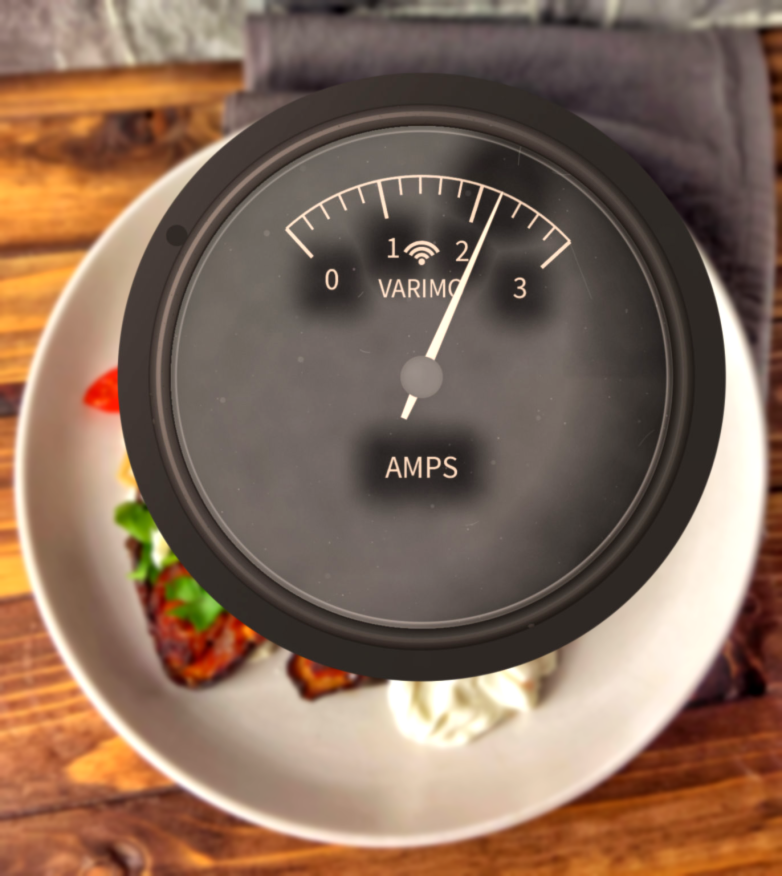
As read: value=2.2 unit=A
